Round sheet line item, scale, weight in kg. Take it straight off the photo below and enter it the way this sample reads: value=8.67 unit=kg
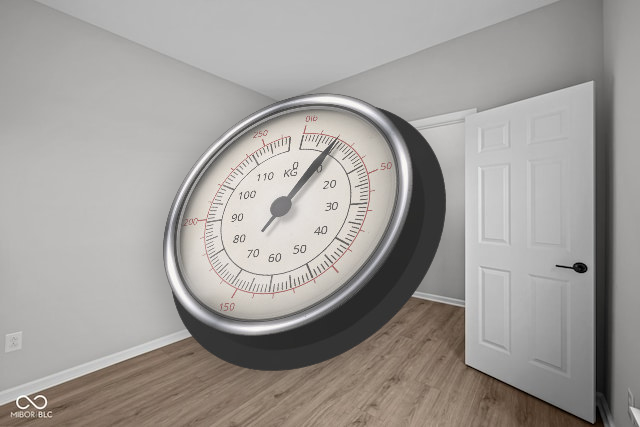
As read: value=10 unit=kg
